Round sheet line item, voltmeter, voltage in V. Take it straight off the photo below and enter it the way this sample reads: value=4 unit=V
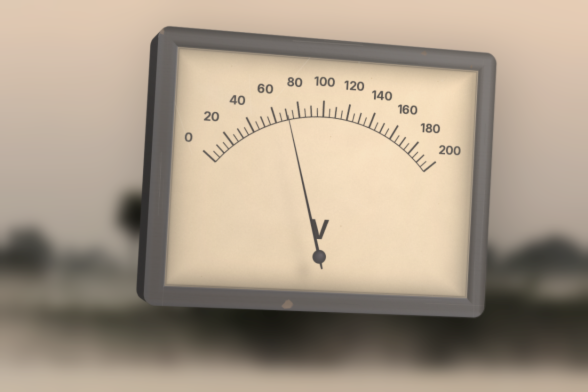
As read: value=70 unit=V
